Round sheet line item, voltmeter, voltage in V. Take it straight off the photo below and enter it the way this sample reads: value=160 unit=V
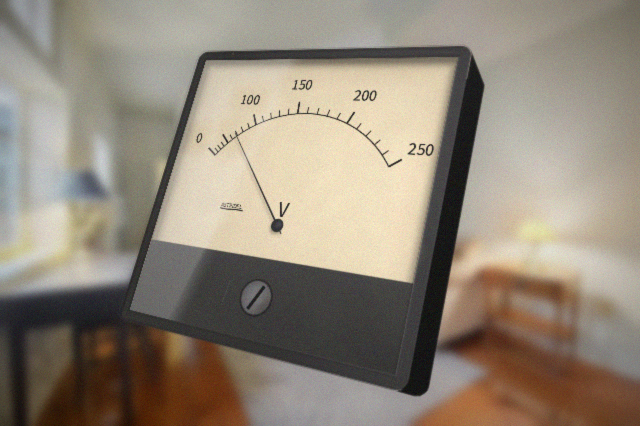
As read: value=70 unit=V
